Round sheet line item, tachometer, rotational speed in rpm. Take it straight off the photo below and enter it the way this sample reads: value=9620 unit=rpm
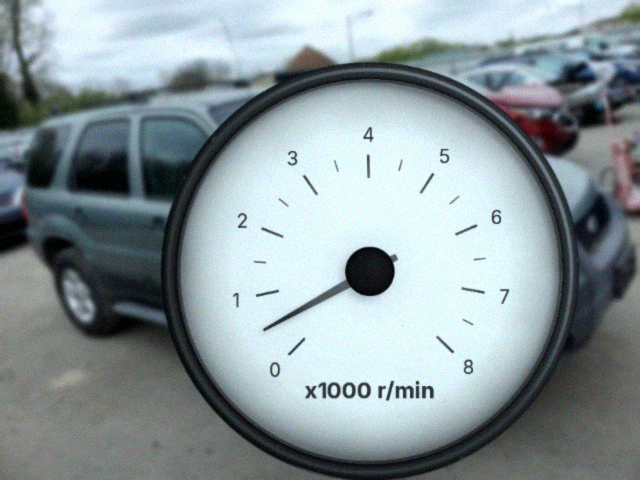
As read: value=500 unit=rpm
